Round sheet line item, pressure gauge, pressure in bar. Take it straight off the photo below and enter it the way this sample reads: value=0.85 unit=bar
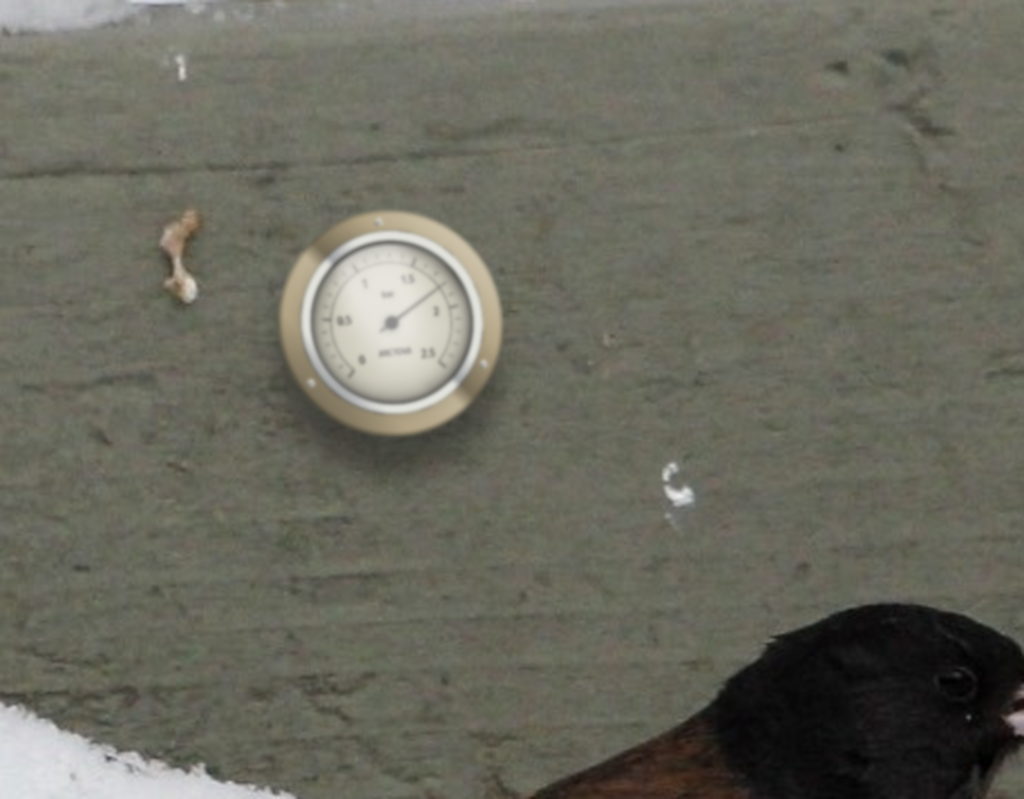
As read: value=1.8 unit=bar
